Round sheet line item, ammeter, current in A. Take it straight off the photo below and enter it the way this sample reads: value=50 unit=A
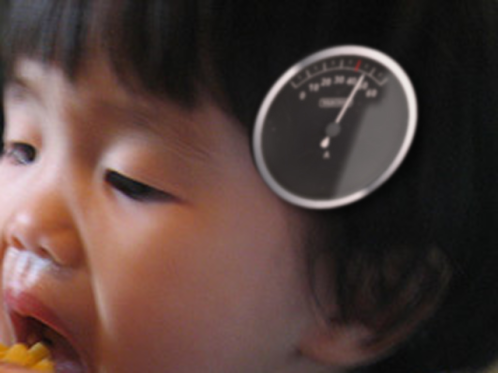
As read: value=45 unit=A
